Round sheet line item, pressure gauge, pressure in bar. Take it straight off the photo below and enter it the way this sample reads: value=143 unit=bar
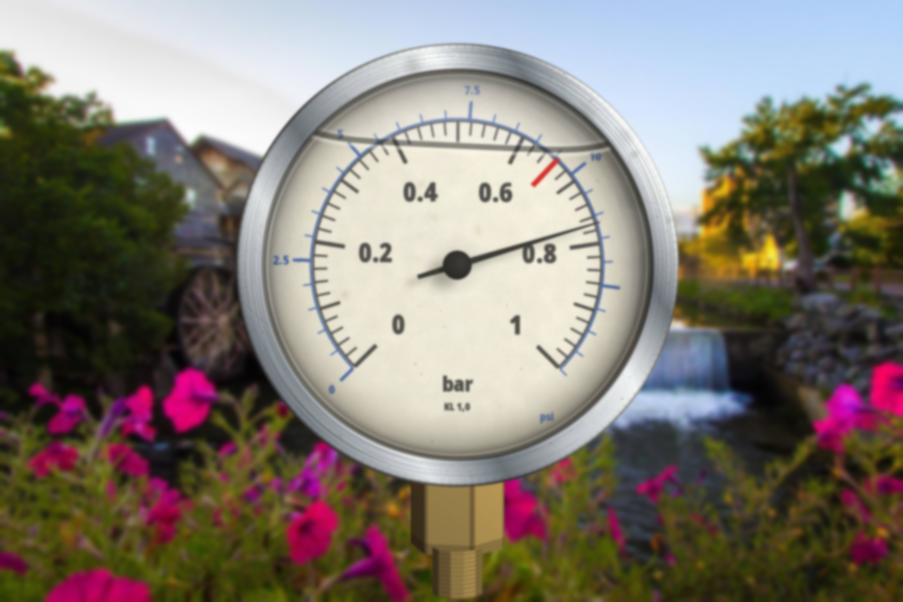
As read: value=0.77 unit=bar
